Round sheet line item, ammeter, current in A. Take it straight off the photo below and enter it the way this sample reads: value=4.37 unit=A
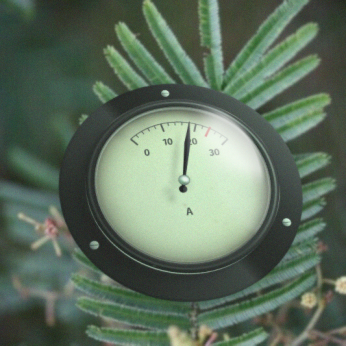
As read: value=18 unit=A
